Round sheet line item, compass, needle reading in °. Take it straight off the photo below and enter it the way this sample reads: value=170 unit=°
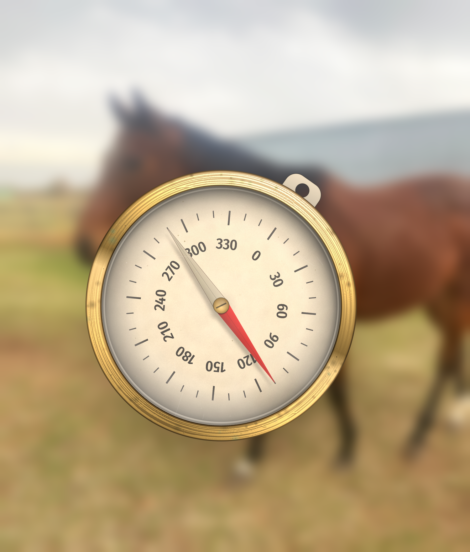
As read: value=110 unit=°
